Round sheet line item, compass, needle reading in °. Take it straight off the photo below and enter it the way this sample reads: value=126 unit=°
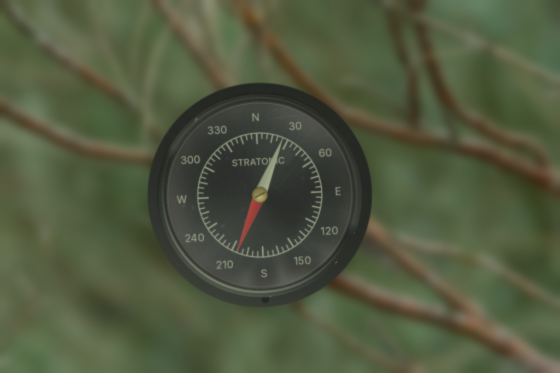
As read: value=205 unit=°
